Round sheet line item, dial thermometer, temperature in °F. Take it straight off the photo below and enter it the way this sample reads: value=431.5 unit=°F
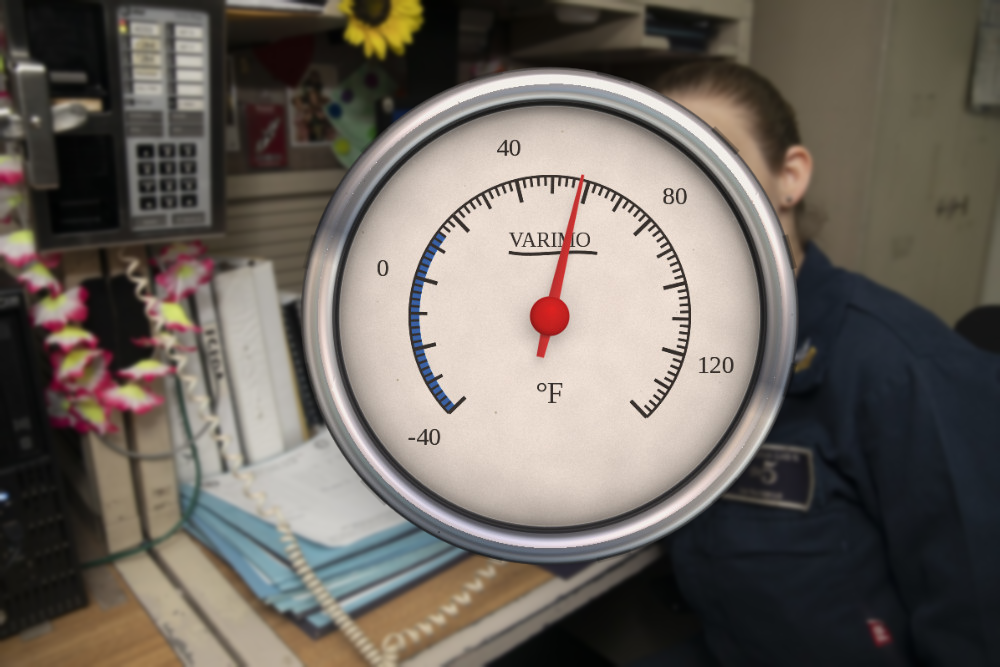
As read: value=58 unit=°F
